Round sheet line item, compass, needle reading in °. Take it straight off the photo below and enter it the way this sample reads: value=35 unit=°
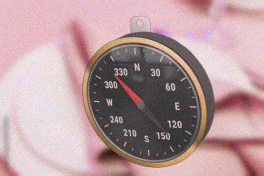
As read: value=320 unit=°
